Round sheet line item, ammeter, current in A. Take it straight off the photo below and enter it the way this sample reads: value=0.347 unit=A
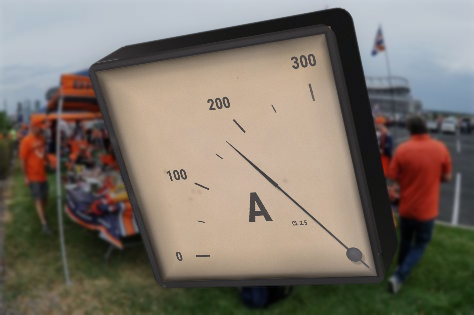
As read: value=175 unit=A
